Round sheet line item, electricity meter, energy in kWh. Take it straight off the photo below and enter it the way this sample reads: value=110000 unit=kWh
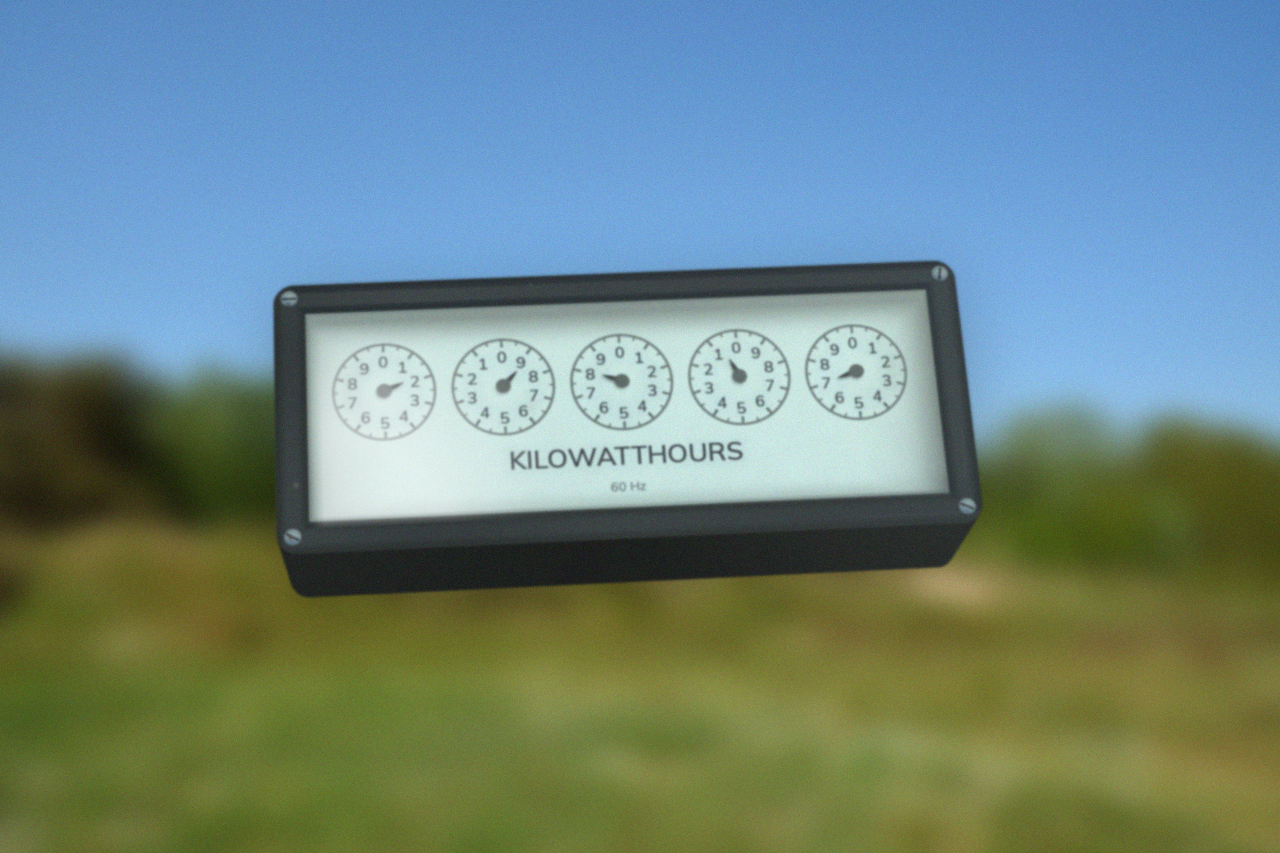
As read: value=18807 unit=kWh
